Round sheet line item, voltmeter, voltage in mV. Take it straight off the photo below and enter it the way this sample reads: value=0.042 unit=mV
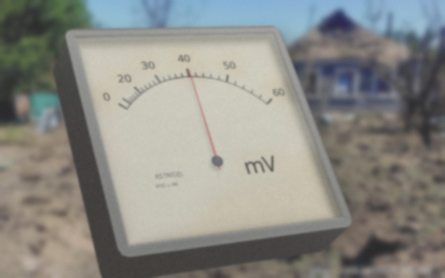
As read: value=40 unit=mV
